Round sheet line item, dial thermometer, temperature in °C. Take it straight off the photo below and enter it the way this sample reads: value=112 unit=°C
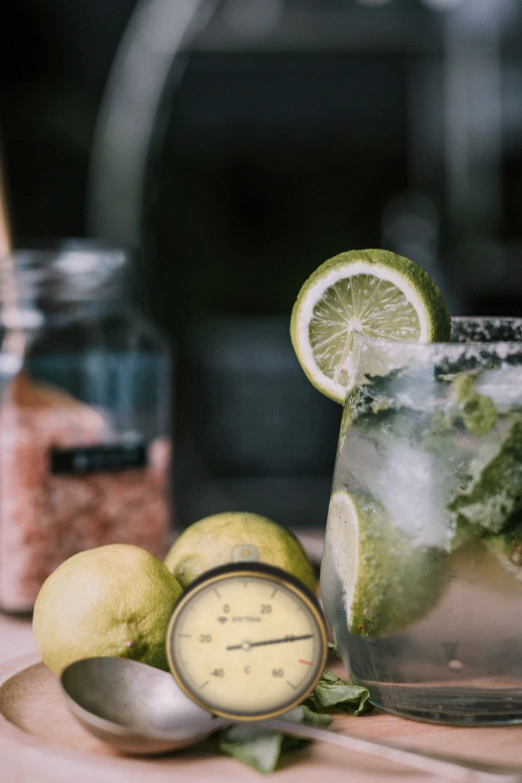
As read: value=40 unit=°C
